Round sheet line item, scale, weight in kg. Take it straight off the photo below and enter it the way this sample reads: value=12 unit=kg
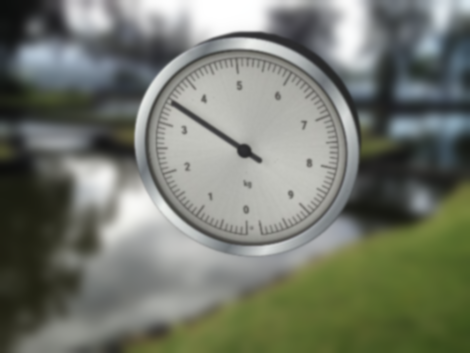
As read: value=3.5 unit=kg
